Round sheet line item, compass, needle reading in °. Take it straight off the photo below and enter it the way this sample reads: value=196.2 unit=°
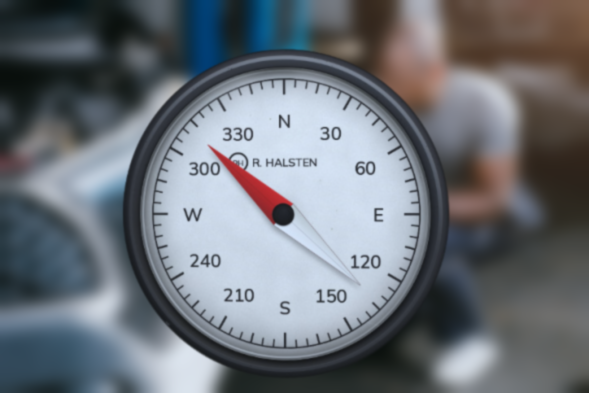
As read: value=312.5 unit=°
